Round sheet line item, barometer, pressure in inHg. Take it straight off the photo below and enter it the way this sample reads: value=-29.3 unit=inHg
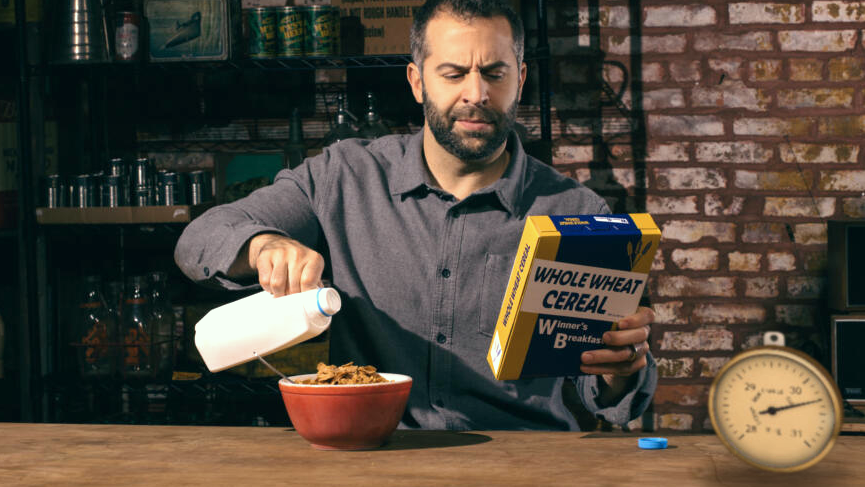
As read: value=30.3 unit=inHg
